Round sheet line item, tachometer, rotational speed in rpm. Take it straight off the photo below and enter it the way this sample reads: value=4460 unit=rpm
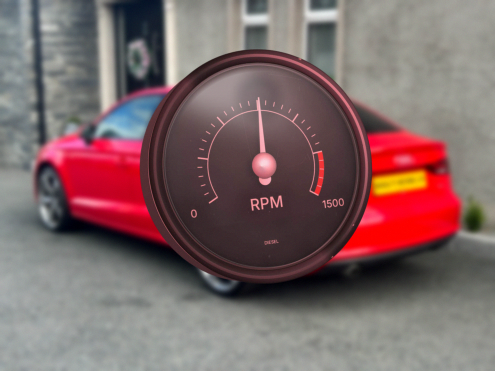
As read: value=750 unit=rpm
